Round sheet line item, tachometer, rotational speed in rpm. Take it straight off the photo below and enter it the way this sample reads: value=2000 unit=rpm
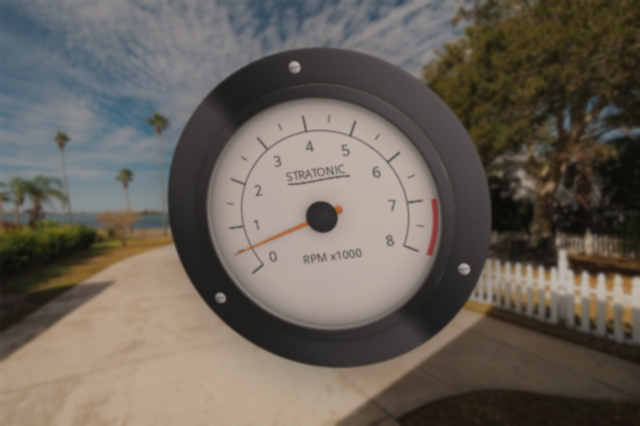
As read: value=500 unit=rpm
